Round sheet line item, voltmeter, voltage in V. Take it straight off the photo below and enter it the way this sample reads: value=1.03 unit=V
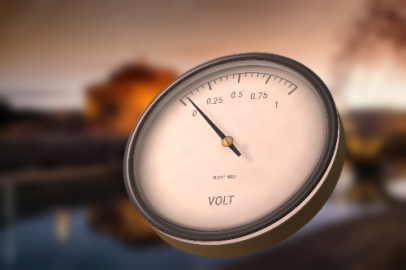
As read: value=0.05 unit=V
